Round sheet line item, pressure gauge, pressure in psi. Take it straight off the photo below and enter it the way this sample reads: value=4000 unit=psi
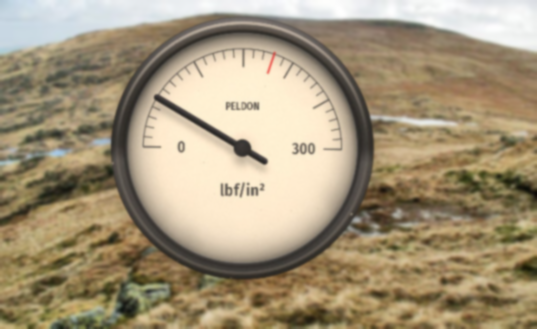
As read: value=50 unit=psi
